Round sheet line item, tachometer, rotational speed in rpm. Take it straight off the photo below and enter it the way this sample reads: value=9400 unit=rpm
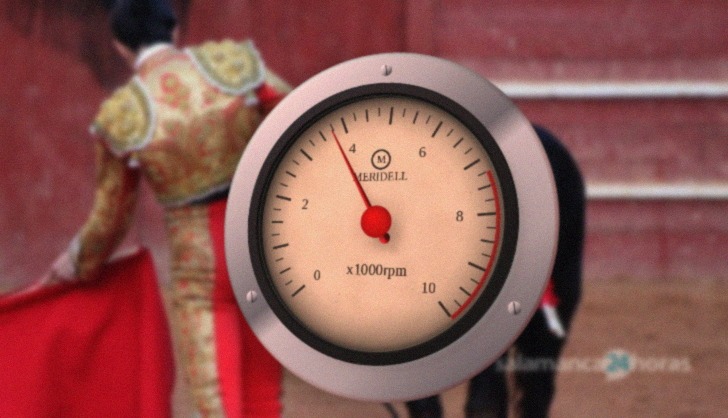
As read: value=3750 unit=rpm
